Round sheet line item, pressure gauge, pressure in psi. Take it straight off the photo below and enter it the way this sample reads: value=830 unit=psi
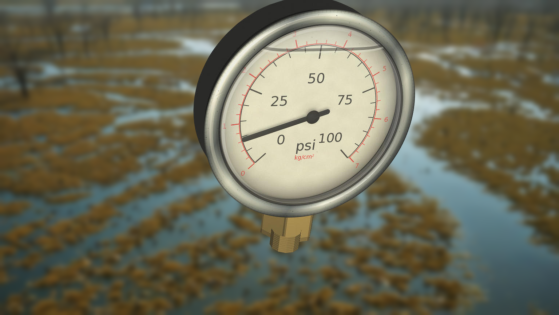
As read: value=10 unit=psi
